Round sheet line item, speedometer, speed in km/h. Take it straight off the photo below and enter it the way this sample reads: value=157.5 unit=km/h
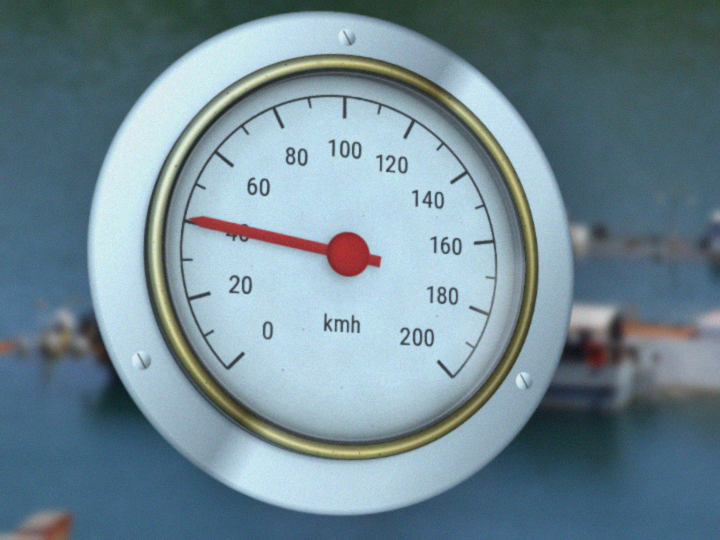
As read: value=40 unit=km/h
